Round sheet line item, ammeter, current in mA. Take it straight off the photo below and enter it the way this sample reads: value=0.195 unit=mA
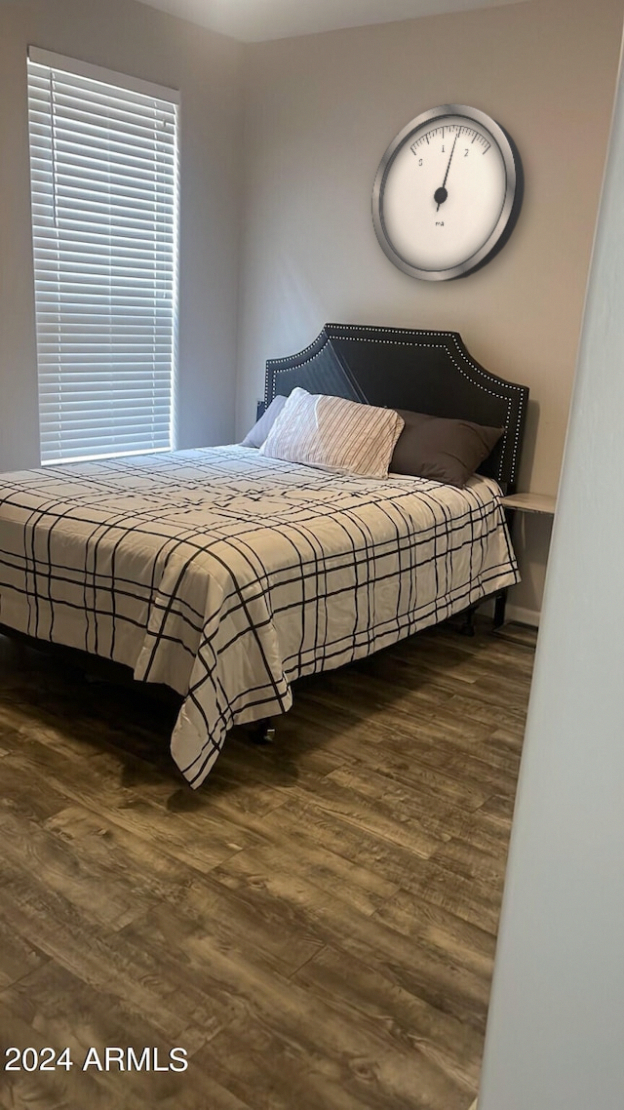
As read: value=1.5 unit=mA
